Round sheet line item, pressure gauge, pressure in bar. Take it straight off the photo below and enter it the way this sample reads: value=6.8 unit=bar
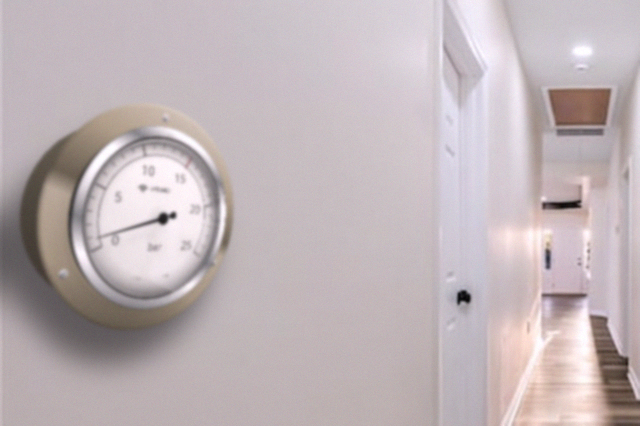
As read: value=1 unit=bar
